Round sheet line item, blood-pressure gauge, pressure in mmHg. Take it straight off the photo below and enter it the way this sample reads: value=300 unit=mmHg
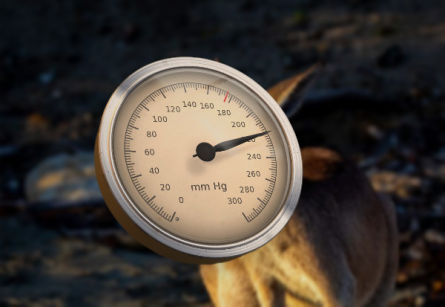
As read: value=220 unit=mmHg
